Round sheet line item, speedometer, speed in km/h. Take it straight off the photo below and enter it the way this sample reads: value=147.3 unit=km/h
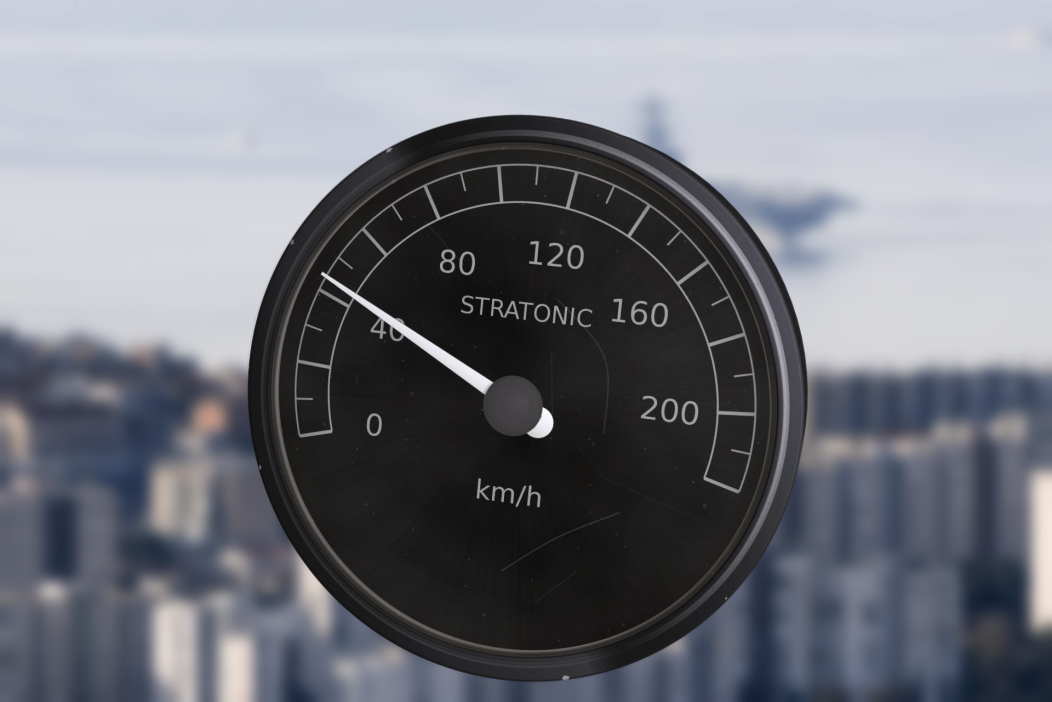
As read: value=45 unit=km/h
